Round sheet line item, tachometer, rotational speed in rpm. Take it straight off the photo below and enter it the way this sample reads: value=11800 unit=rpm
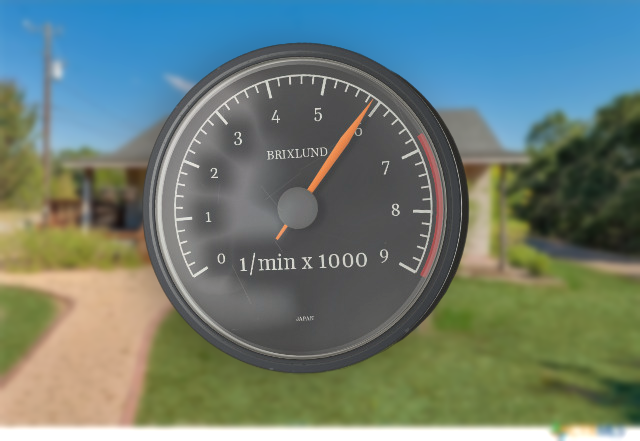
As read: value=5900 unit=rpm
